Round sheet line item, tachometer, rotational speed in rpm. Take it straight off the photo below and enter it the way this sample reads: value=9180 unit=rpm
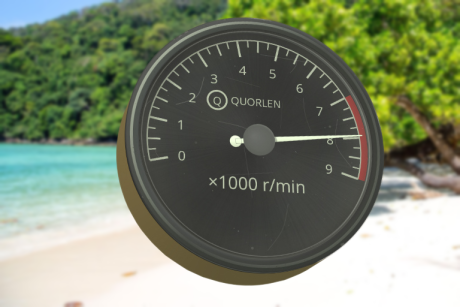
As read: value=8000 unit=rpm
